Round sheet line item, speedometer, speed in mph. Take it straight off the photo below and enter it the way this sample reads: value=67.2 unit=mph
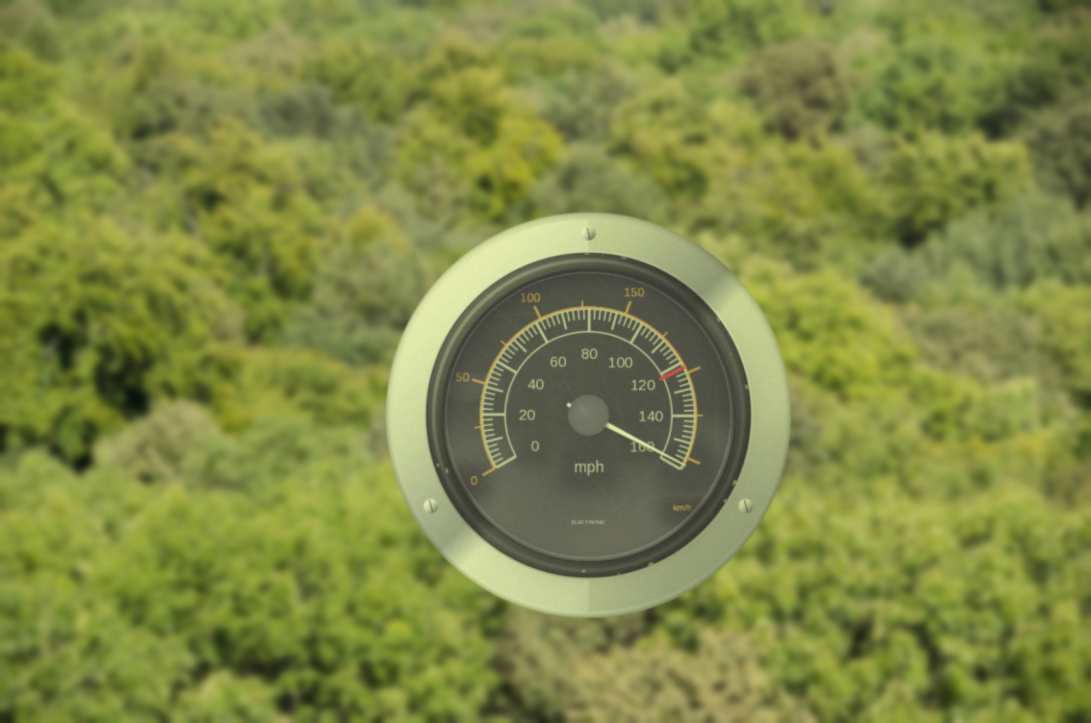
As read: value=158 unit=mph
